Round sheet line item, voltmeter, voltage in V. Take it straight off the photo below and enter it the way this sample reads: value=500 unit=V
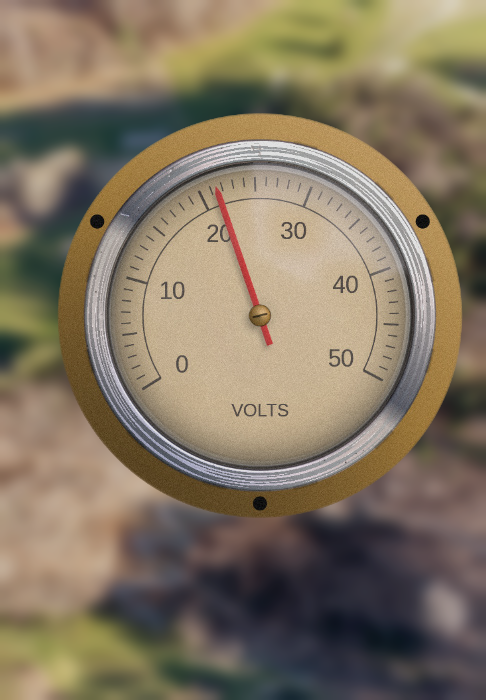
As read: value=21.5 unit=V
